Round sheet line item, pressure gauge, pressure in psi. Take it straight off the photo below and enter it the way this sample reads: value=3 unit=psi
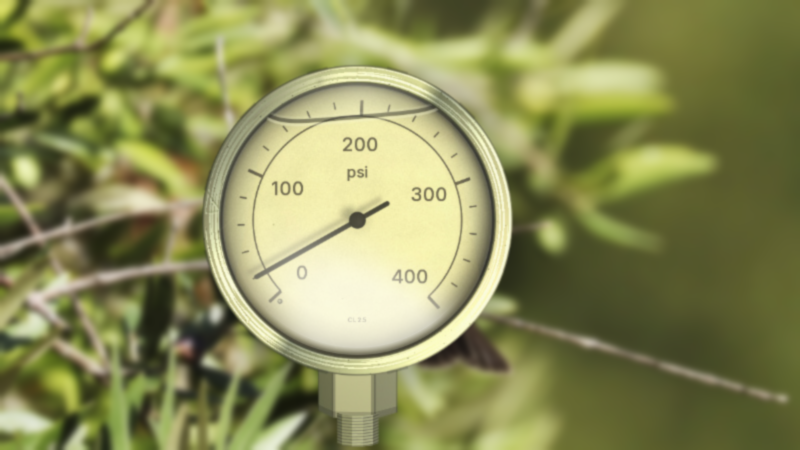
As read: value=20 unit=psi
